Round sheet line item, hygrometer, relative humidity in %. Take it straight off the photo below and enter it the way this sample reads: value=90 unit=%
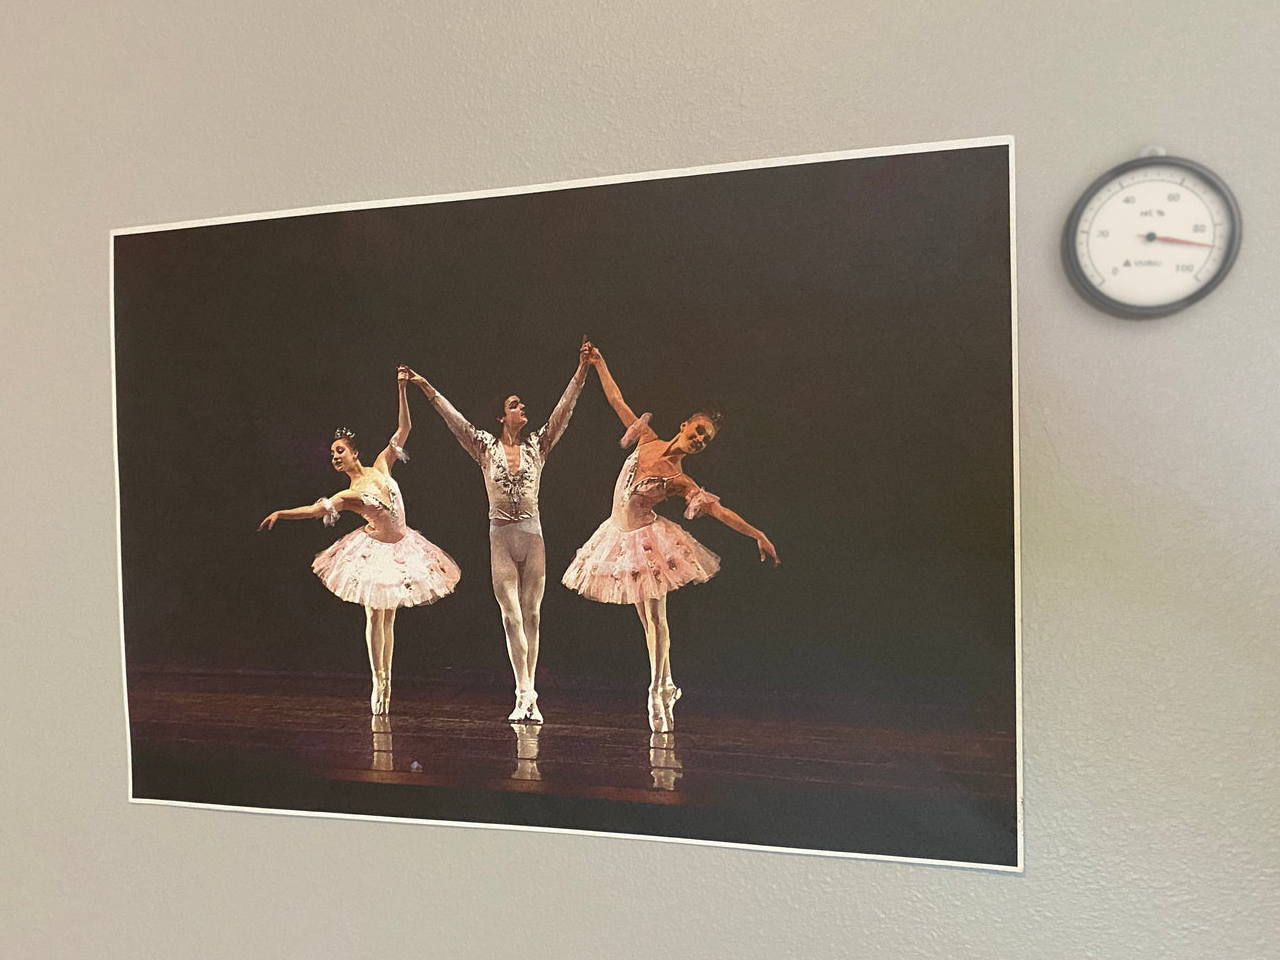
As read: value=88 unit=%
